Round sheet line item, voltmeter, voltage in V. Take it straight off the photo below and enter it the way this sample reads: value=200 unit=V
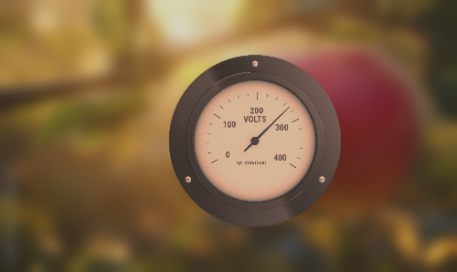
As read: value=270 unit=V
